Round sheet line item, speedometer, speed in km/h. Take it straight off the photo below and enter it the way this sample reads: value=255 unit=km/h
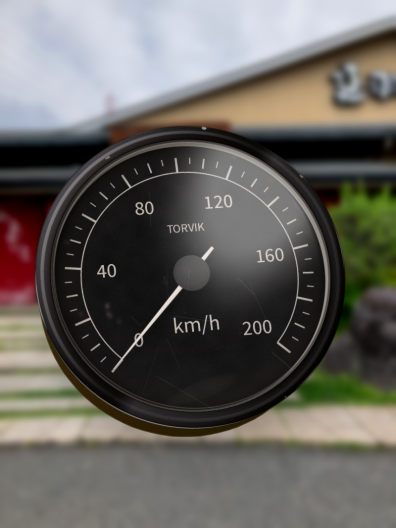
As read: value=0 unit=km/h
